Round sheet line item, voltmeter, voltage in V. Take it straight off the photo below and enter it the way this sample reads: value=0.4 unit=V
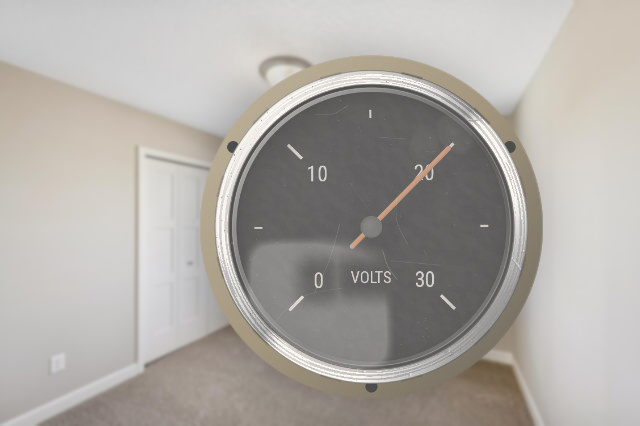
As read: value=20 unit=V
